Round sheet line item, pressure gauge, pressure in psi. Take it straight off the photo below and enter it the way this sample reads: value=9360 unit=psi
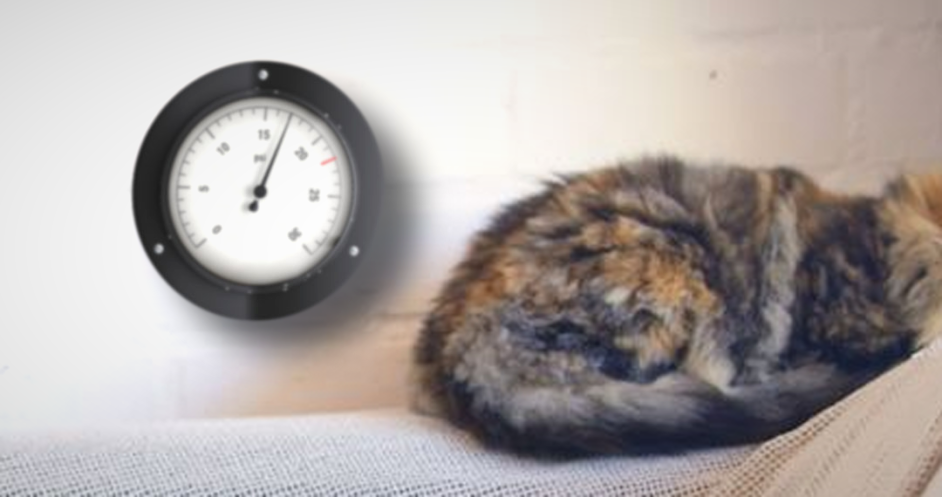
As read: value=17 unit=psi
